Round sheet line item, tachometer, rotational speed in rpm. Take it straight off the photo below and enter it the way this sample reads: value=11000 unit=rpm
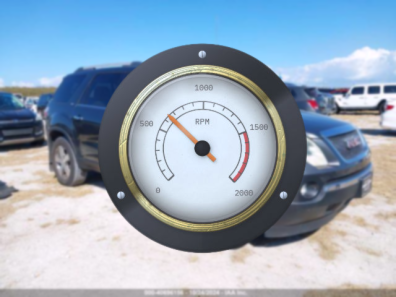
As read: value=650 unit=rpm
